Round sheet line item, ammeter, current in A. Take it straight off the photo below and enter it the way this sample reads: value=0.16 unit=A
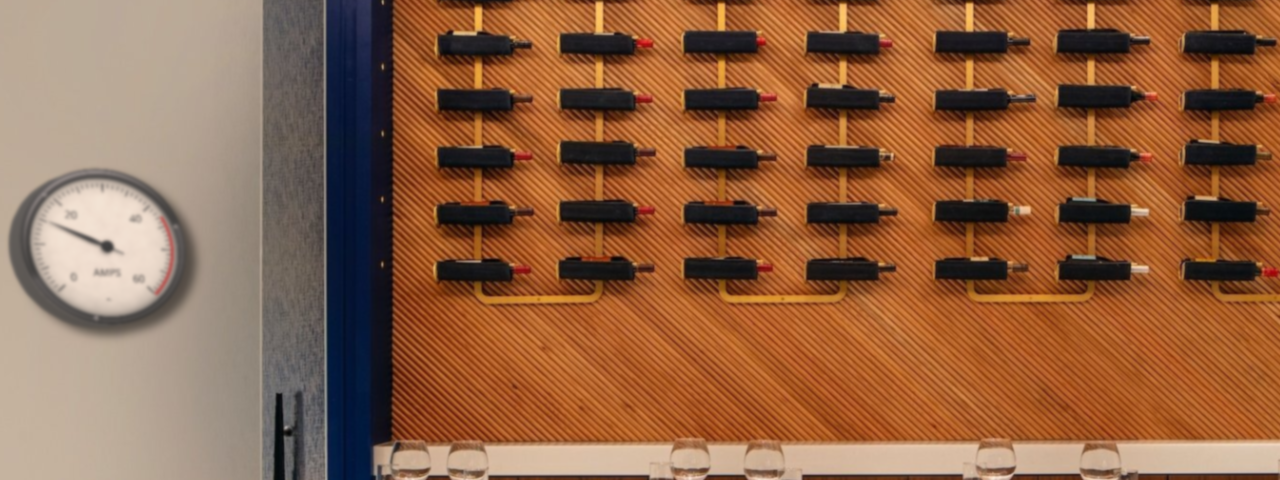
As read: value=15 unit=A
